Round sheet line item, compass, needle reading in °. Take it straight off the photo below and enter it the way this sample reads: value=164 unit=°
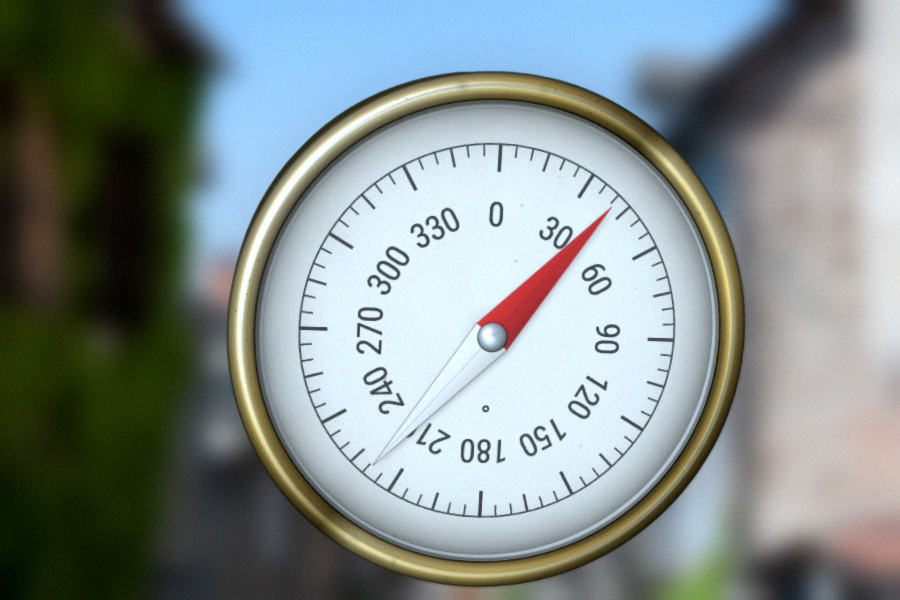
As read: value=40 unit=°
